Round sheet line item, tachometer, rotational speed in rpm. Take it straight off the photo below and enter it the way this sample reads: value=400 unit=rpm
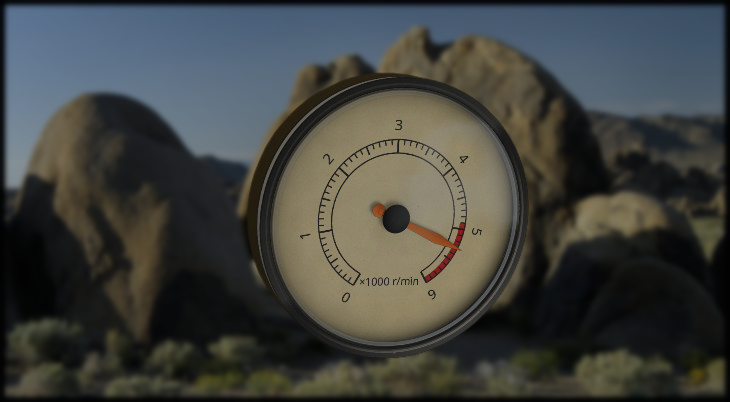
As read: value=5300 unit=rpm
